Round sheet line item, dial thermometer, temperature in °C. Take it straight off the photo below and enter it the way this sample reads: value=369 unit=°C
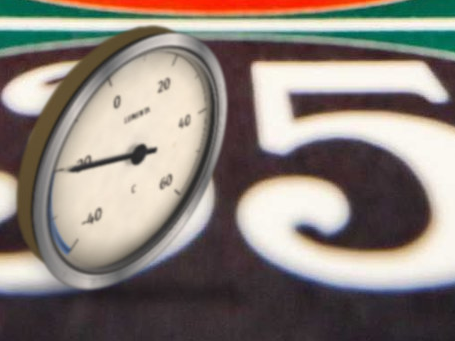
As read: value=-20 unit=°C
